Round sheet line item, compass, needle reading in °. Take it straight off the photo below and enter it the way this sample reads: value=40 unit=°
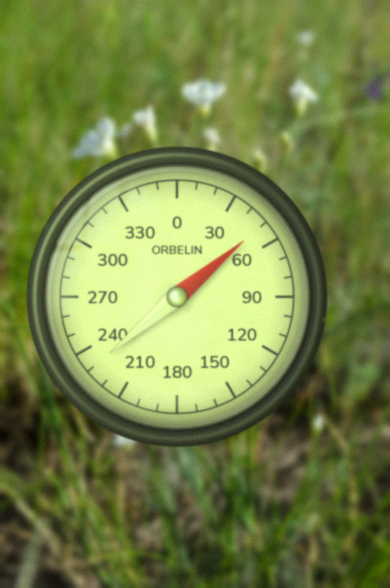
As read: value=50 unit=°
